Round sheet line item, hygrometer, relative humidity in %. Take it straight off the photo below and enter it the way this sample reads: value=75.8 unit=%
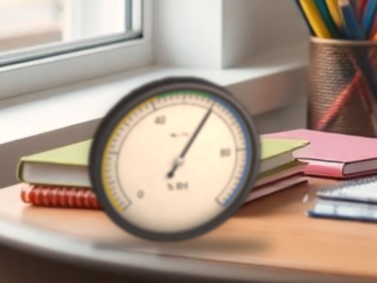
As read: value=60 unit=%
